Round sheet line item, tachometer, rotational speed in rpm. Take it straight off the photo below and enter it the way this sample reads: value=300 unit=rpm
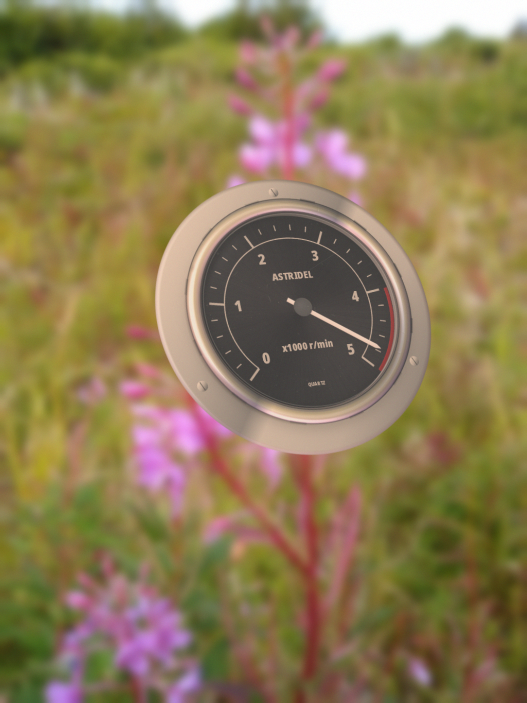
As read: value=4800 unit=rpm
